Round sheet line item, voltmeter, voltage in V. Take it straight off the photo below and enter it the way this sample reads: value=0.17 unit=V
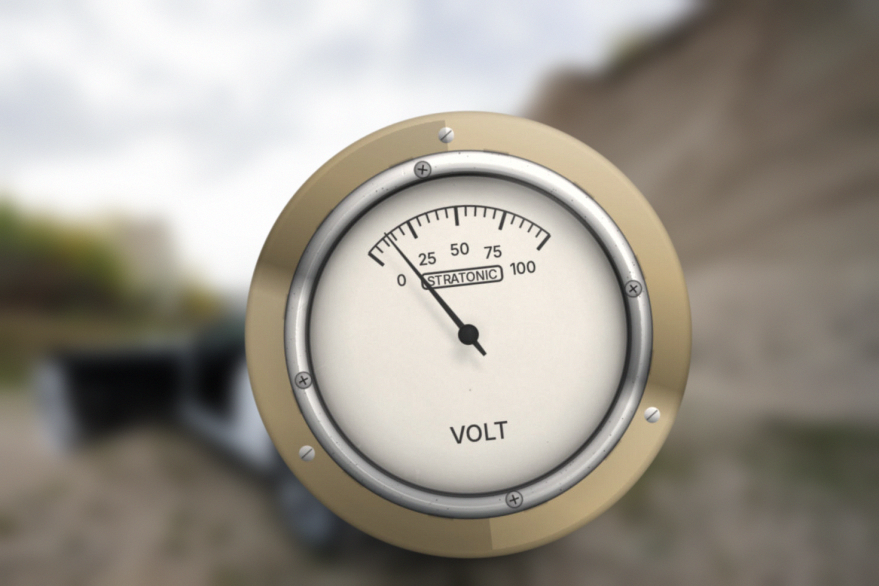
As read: value=12.5 unit=V
